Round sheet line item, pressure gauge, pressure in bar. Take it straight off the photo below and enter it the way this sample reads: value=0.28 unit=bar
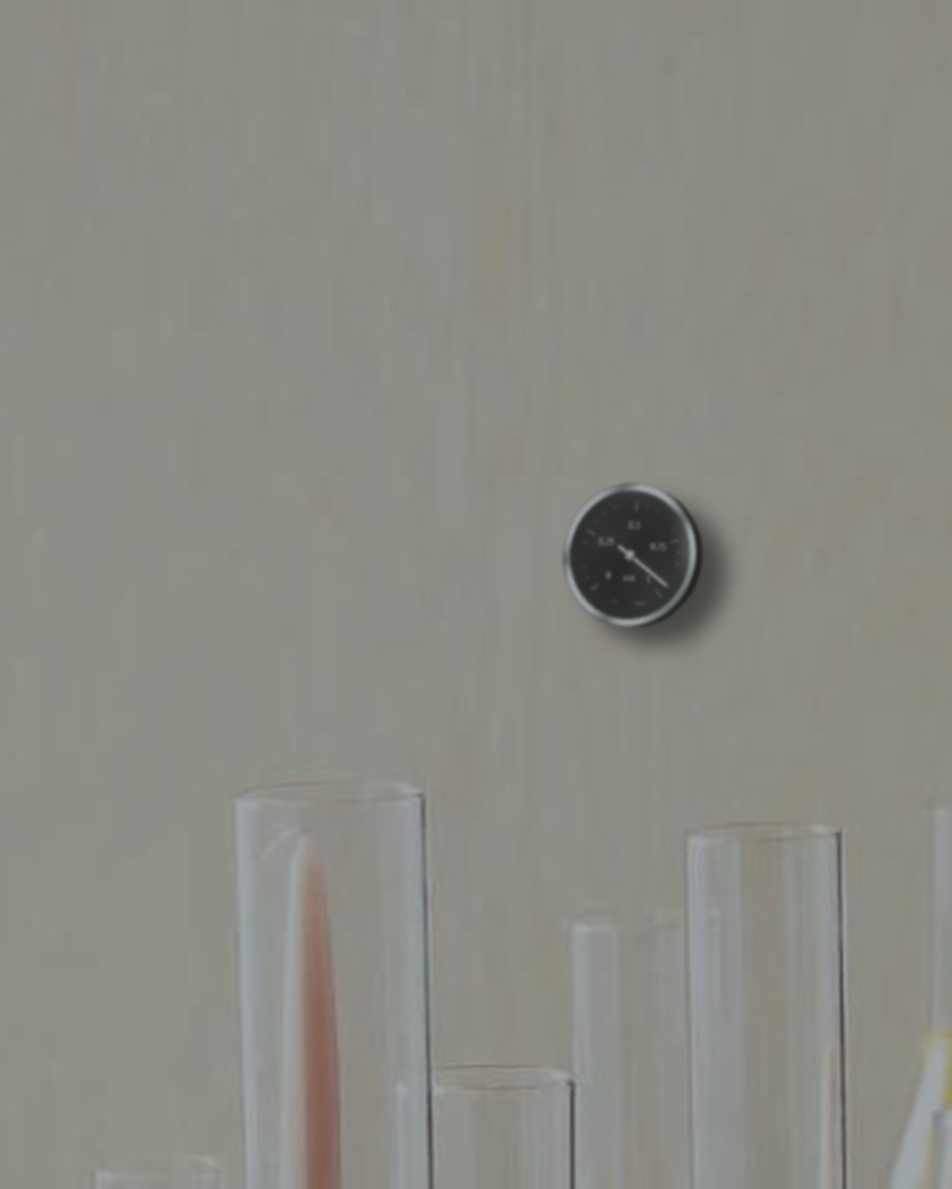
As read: value=0.95 unit=bar
